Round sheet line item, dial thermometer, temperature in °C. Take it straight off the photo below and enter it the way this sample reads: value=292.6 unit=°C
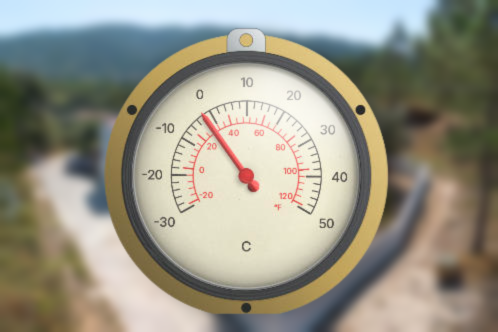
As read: value=-2 unit=°C
